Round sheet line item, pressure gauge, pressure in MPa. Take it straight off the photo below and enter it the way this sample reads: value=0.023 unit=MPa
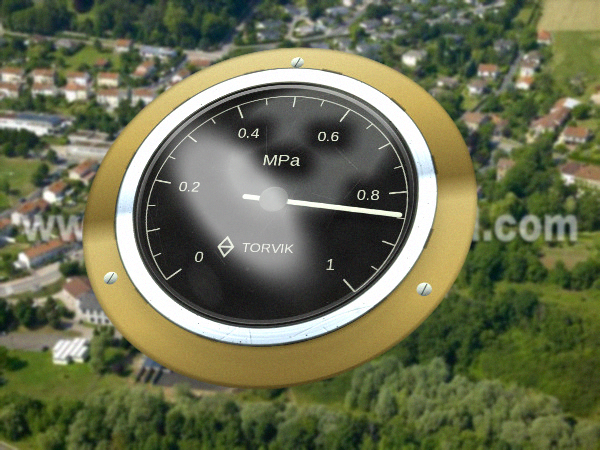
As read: value=0.85 unit=MPa
